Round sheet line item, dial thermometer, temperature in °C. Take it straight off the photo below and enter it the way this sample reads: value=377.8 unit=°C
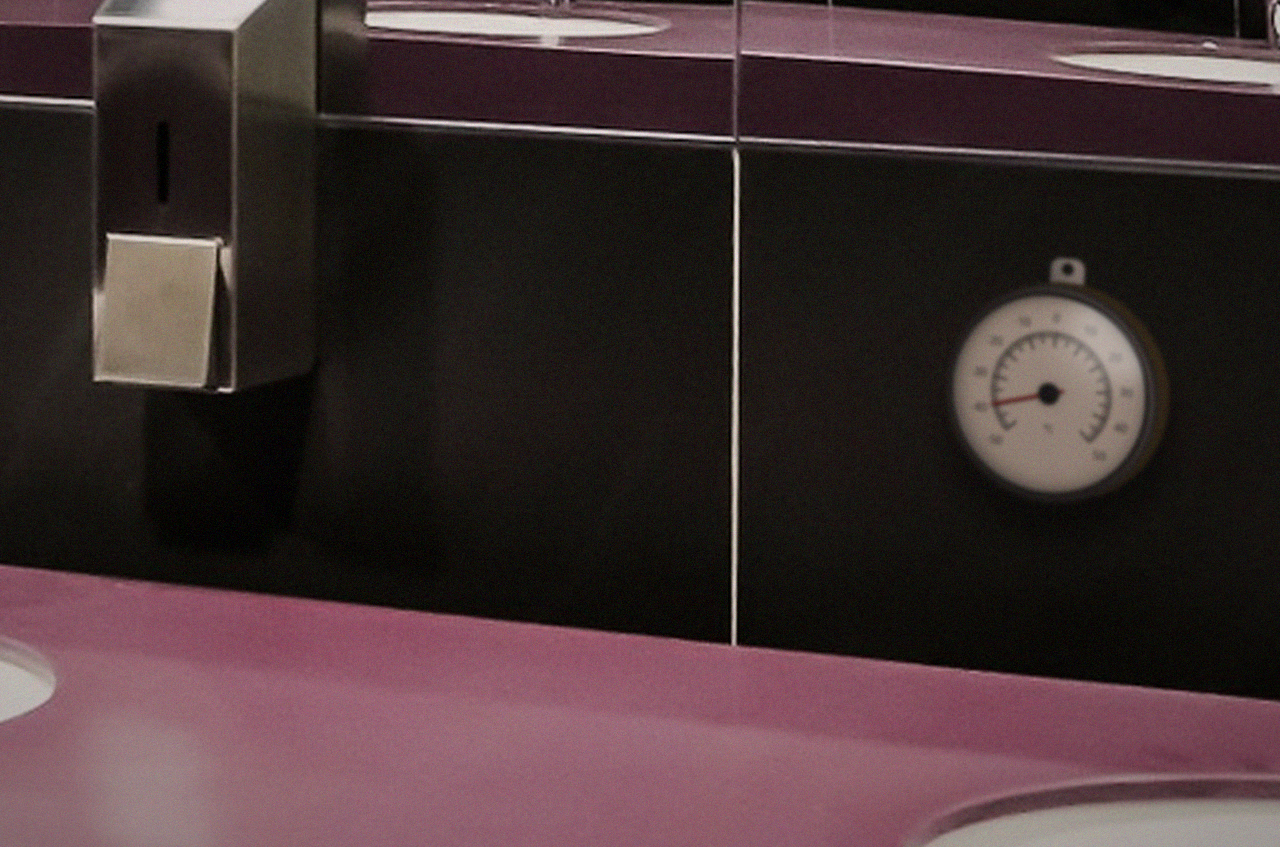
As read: value=-40 unit=°C
